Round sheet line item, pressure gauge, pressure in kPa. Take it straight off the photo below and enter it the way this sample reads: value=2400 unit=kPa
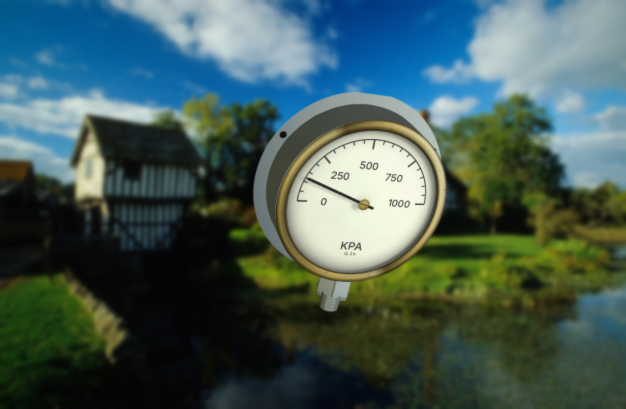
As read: value=125 unit=kPa
